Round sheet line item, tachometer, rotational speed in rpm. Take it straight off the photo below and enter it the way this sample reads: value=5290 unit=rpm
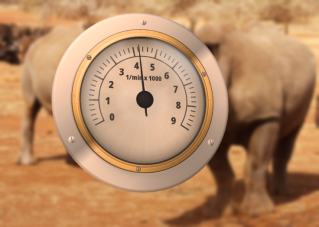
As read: value=4200 unit=rpm
